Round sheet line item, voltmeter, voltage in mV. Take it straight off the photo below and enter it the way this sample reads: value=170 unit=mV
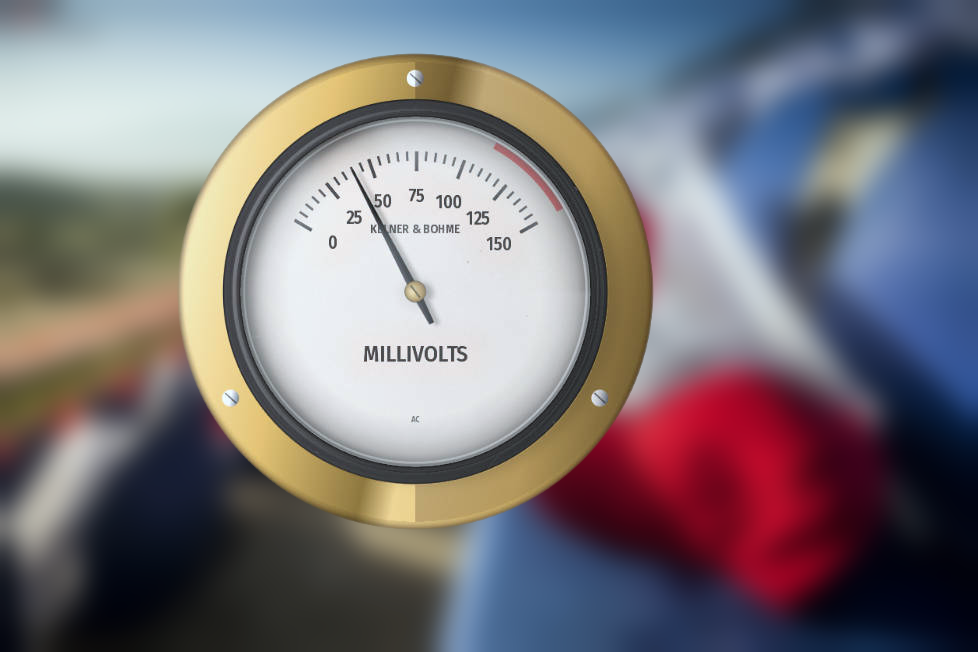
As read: value=40 unit=mV
